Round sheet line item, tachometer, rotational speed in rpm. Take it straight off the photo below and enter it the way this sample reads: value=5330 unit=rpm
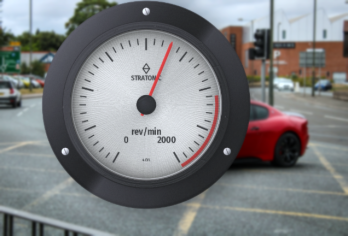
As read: value=1150 unit=rpm
